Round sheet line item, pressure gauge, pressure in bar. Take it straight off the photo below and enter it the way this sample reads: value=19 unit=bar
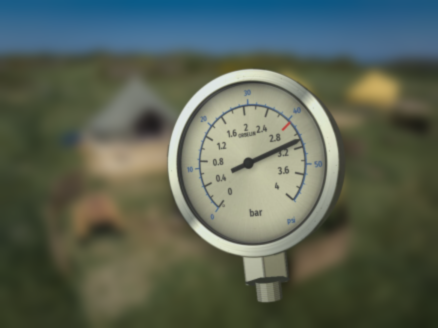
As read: value=3.1 unit=bar
